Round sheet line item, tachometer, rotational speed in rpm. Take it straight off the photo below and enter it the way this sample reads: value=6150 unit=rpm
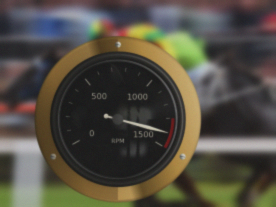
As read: value=1400 unit=rpm
